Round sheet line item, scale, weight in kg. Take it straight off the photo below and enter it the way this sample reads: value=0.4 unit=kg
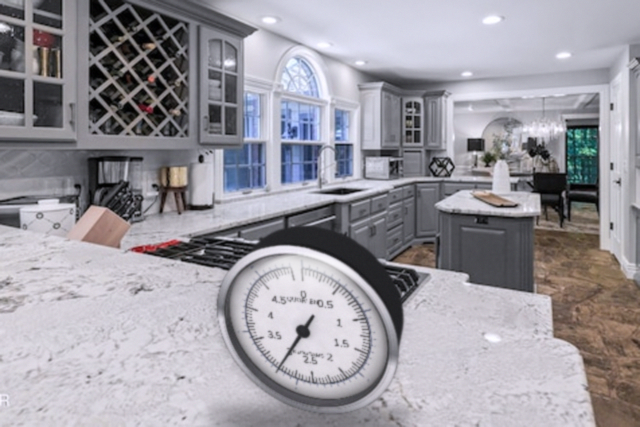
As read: value=3 unit=kg
